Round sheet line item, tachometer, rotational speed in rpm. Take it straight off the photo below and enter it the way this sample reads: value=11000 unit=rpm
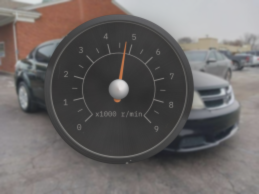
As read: value=4750 unit=rpm
